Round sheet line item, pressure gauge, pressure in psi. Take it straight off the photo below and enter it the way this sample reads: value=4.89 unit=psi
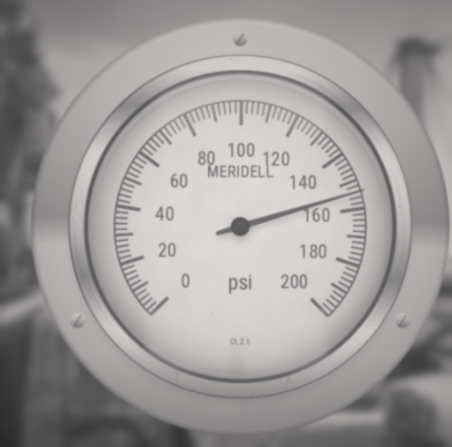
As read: value=154 unit=psi
